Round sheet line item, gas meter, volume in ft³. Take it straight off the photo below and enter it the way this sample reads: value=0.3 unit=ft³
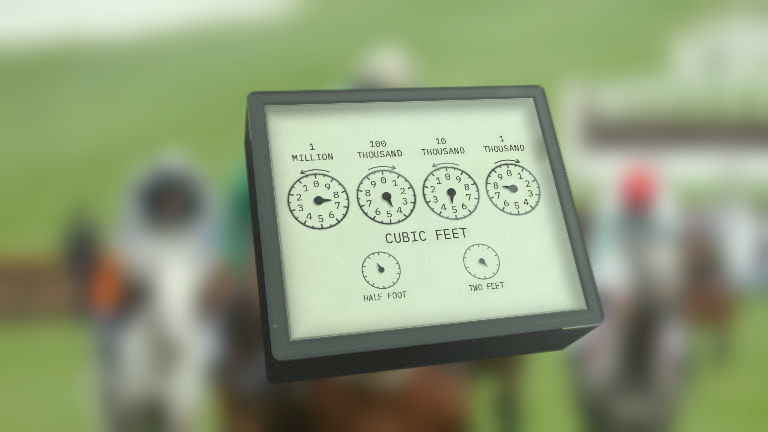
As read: value=744800 unit=ft³
